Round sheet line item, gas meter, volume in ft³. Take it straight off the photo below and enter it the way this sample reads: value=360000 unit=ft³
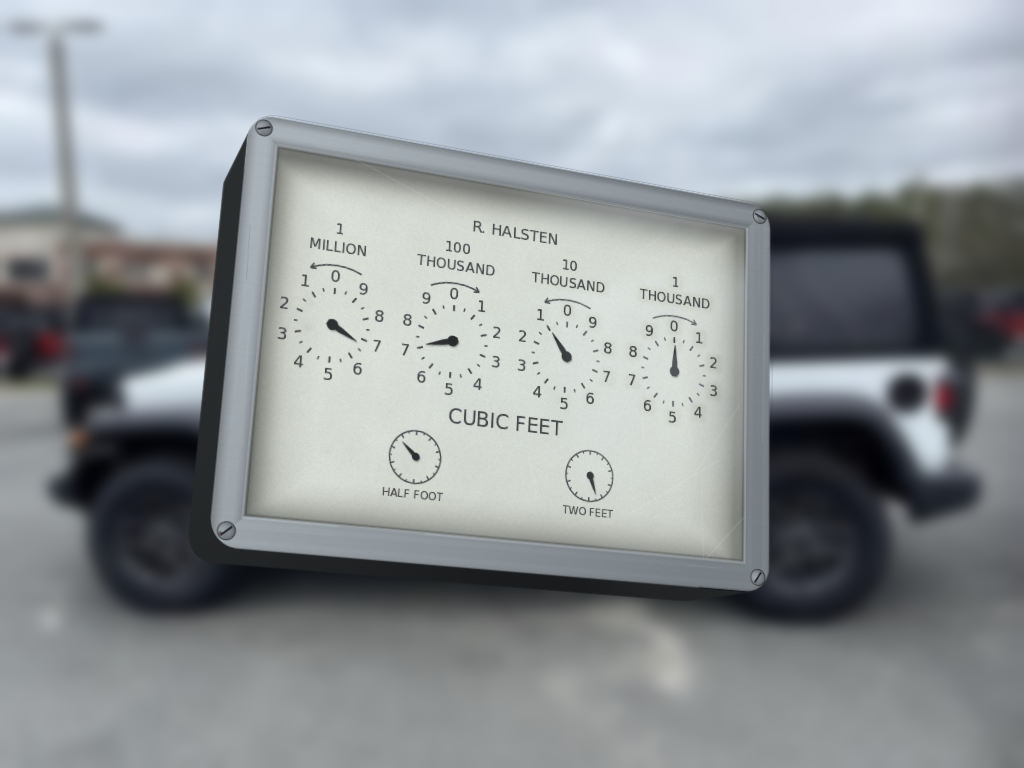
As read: value=671000 unit=ft³
